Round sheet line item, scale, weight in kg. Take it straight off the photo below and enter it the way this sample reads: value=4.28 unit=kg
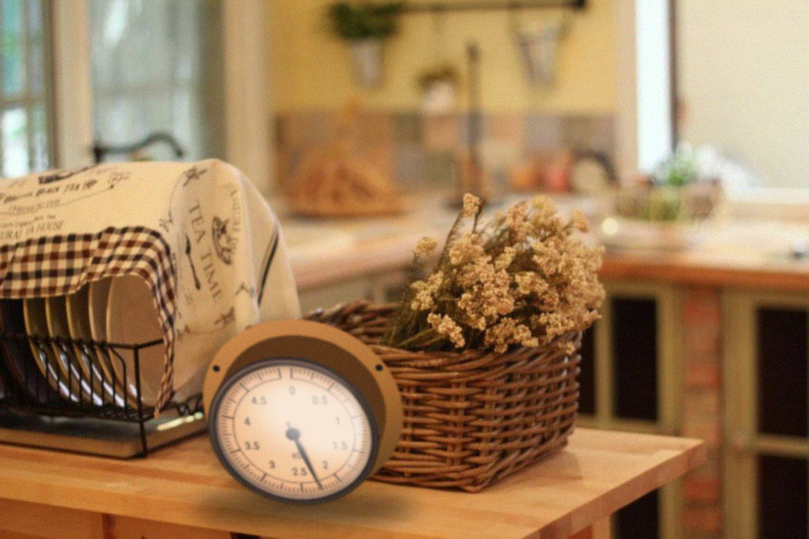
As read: value=2.25 unit=kg
